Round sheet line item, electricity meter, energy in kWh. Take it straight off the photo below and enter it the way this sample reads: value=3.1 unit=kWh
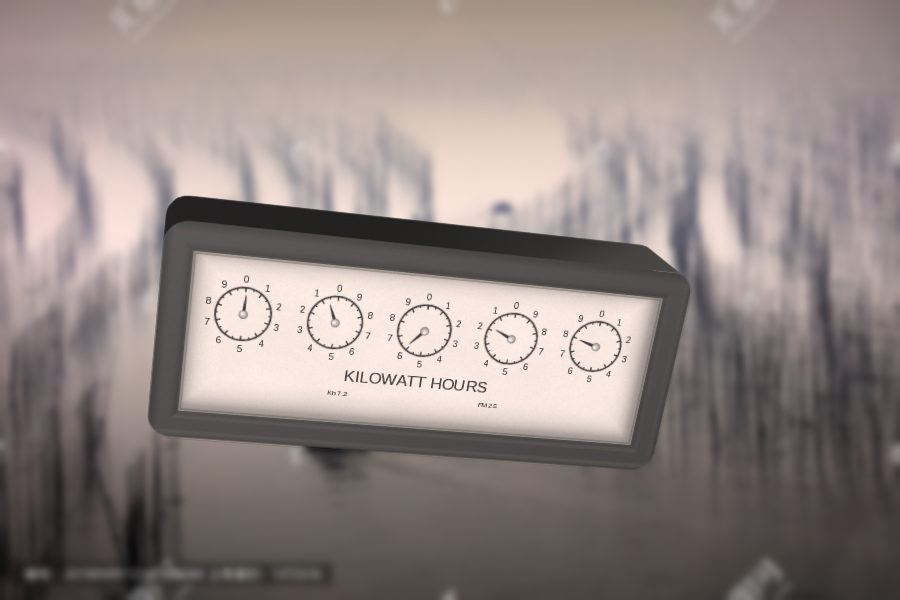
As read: value=618 unit=kWh
